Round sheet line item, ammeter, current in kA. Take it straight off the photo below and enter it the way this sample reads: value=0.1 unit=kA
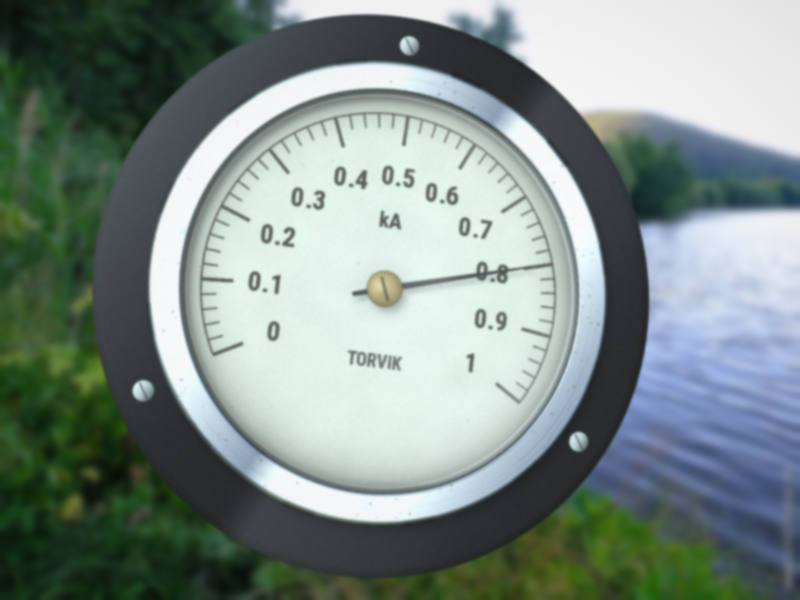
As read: value=0.8 unit=kA
